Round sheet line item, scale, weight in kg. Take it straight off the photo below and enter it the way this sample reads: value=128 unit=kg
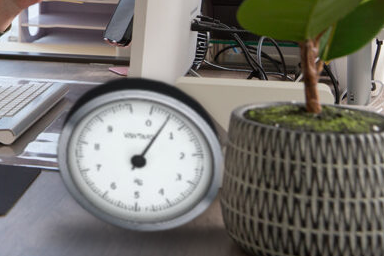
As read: value=0.5 unit=kg
